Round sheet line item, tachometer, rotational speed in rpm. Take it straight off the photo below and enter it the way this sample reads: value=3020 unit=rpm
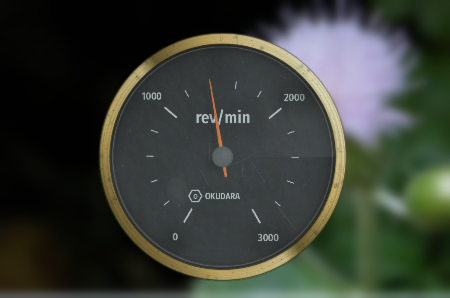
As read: value=1400 unit=rpm
